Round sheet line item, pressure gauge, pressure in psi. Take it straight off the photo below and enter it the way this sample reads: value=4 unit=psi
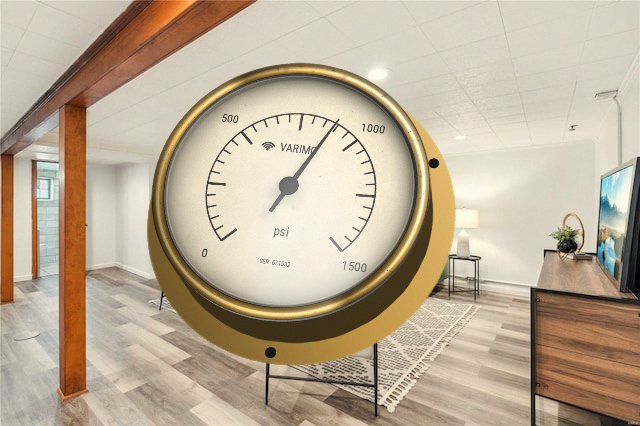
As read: value=900 unit=psi
